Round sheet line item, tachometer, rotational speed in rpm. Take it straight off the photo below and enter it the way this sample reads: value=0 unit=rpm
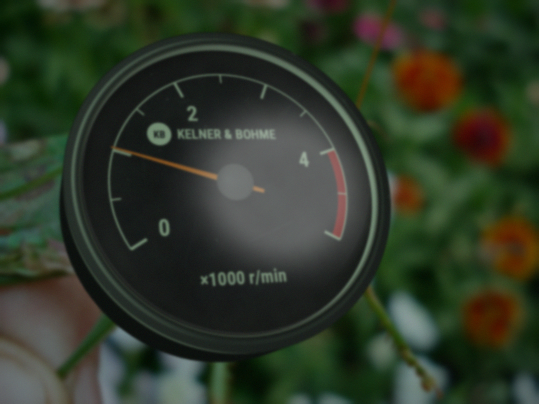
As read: value=1000 unit=rpm
